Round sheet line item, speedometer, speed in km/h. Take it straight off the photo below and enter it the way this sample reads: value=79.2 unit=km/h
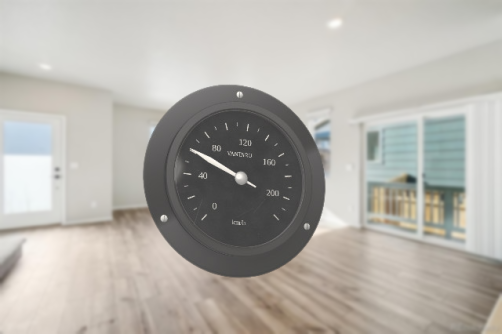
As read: value=60 unit=km/h
